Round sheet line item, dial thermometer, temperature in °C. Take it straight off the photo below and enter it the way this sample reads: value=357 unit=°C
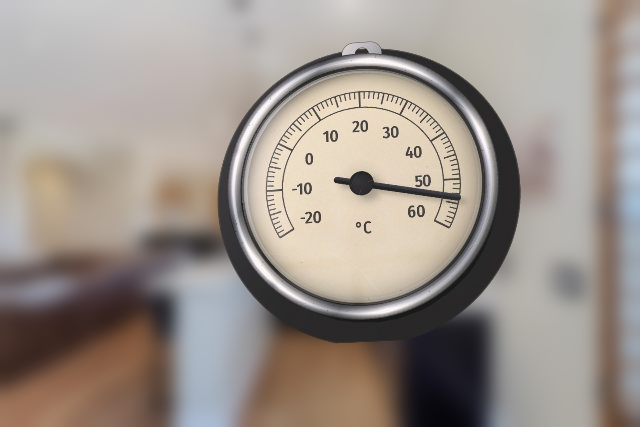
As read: value=54 unit=°C
